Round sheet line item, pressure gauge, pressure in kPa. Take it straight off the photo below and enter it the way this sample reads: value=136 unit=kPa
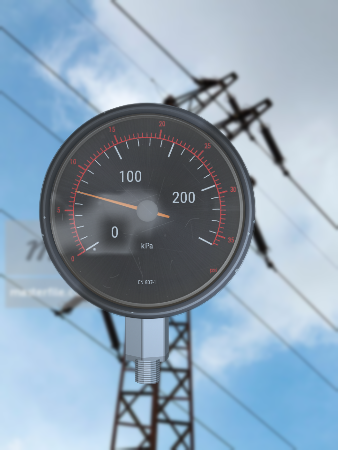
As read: value=50 unit=kPa
